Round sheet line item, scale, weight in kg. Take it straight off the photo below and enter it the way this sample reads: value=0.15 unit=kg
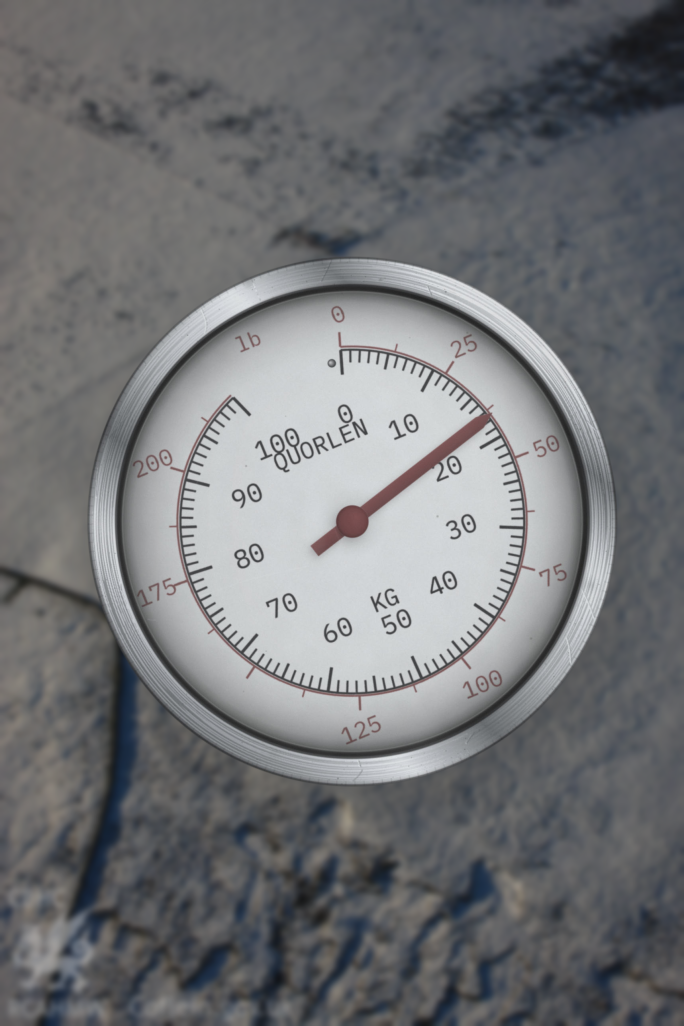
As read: value=17.5 unit=kg
